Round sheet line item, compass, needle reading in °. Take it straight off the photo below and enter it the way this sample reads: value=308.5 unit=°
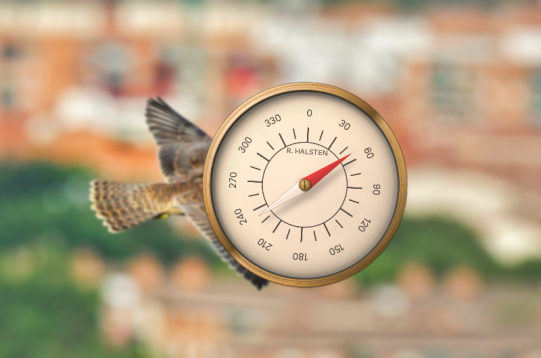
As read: value=52.5 unit=°
